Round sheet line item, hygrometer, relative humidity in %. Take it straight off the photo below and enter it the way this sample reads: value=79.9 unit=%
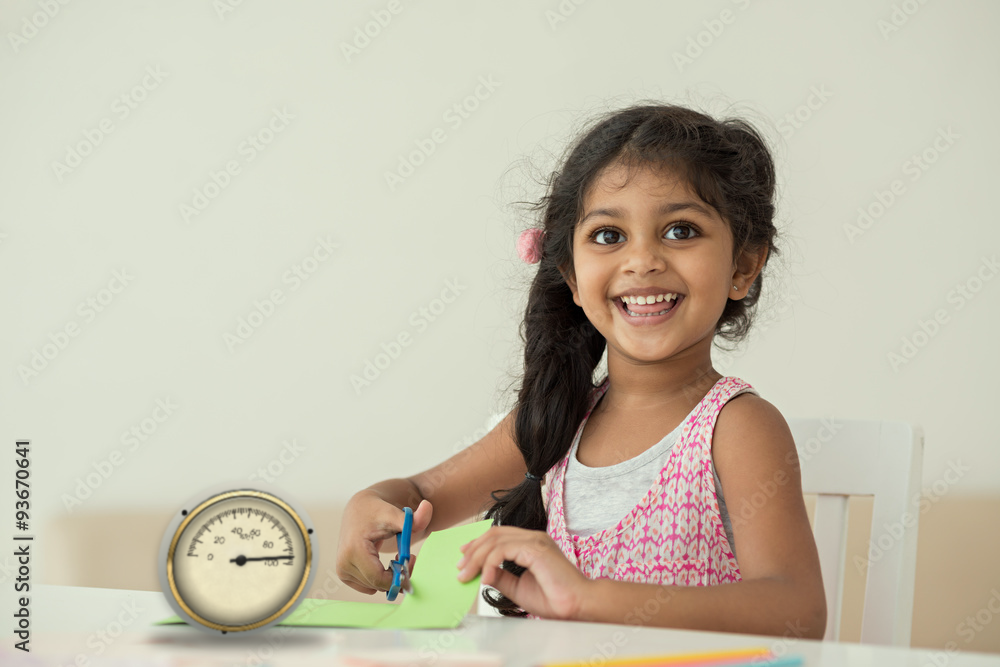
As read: value=95 unit=%
